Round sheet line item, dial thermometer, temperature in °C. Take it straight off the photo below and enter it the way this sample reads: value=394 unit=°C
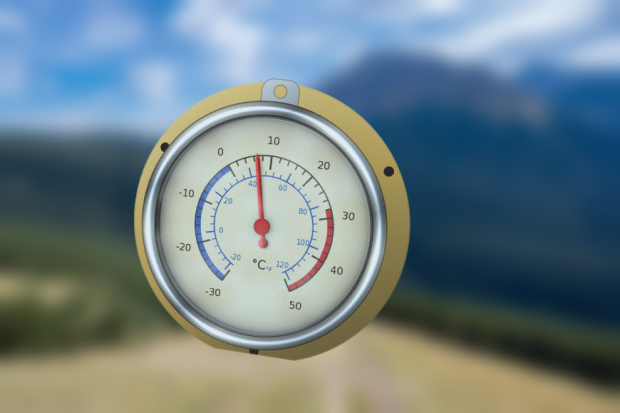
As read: value=7 unit=°C
